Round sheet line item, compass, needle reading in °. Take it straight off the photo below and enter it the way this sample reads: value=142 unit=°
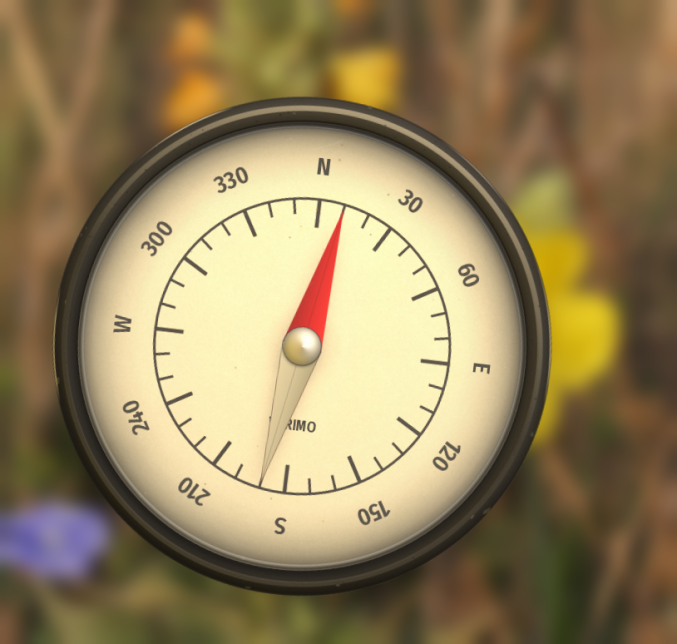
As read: value=10 unit=°
